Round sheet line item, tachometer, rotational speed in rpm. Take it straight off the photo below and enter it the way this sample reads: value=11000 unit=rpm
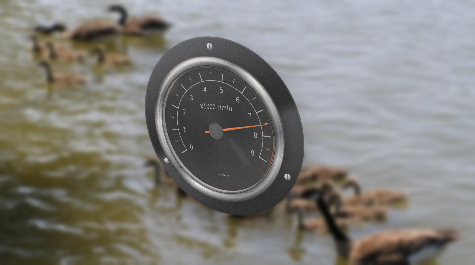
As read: value=7500 unit=rpm
